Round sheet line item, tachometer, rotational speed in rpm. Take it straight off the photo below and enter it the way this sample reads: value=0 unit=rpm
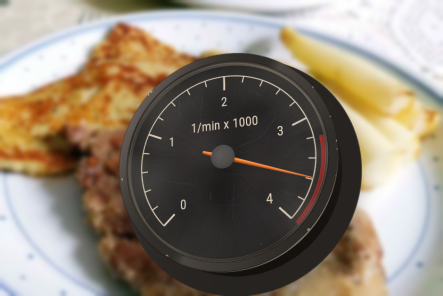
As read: value=3600 unit=rpm
